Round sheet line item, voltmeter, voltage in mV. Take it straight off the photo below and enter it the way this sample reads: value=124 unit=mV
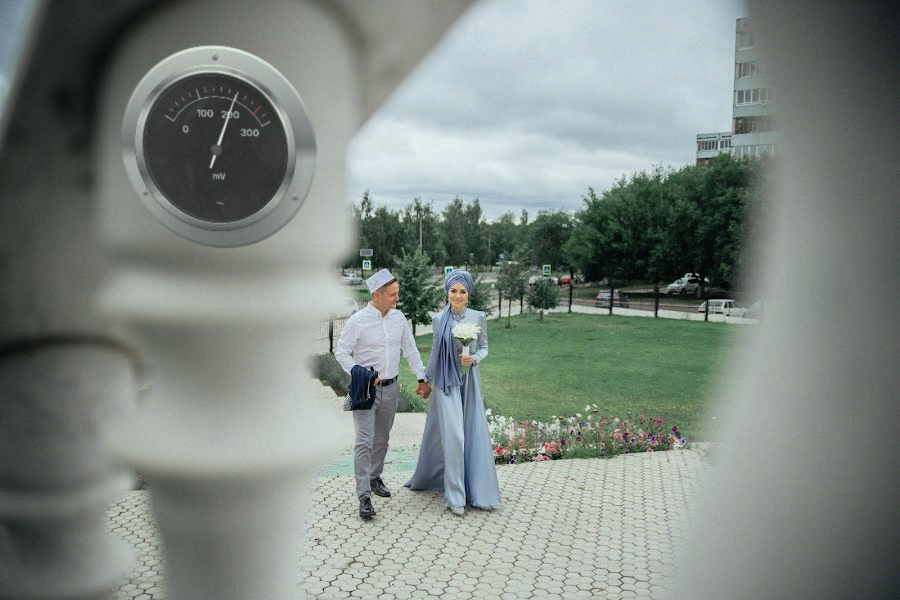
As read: value=200 unit=mV
